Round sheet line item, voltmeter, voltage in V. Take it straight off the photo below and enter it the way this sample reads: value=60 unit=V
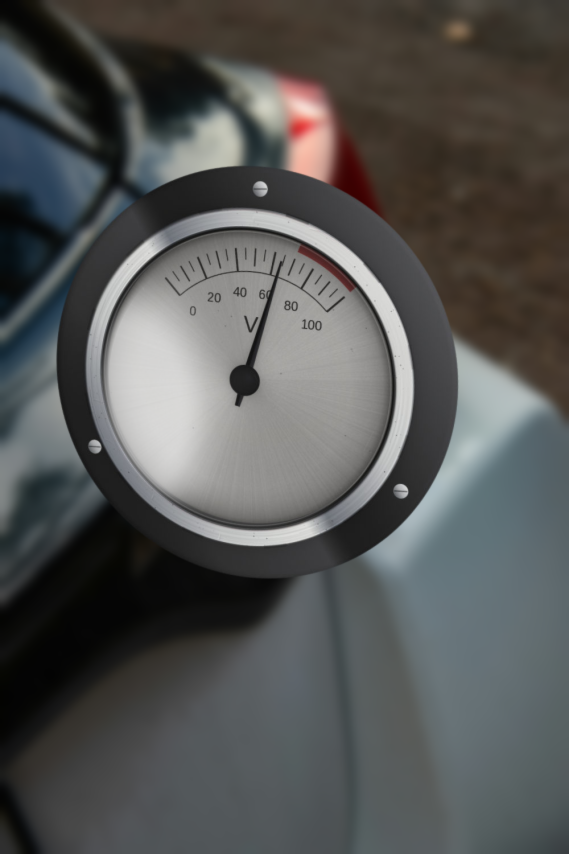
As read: value=65 unit=V
